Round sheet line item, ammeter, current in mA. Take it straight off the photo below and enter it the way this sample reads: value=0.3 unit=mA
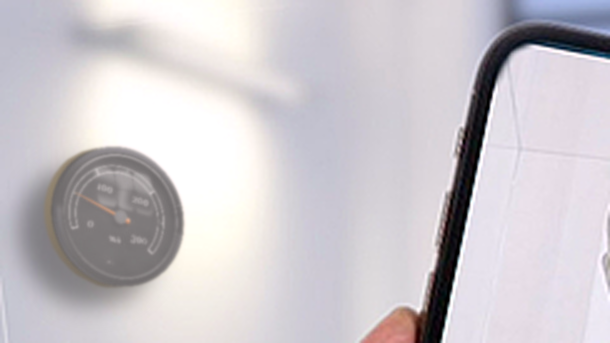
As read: value=50 unit=mA
